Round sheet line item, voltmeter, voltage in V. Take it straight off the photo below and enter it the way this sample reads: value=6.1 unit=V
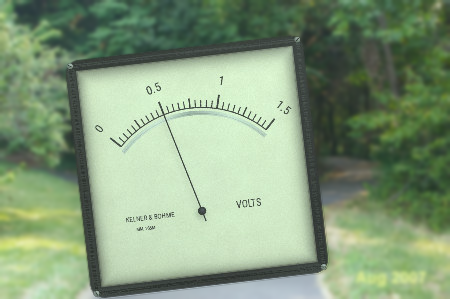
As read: value=0.5 unit=V
